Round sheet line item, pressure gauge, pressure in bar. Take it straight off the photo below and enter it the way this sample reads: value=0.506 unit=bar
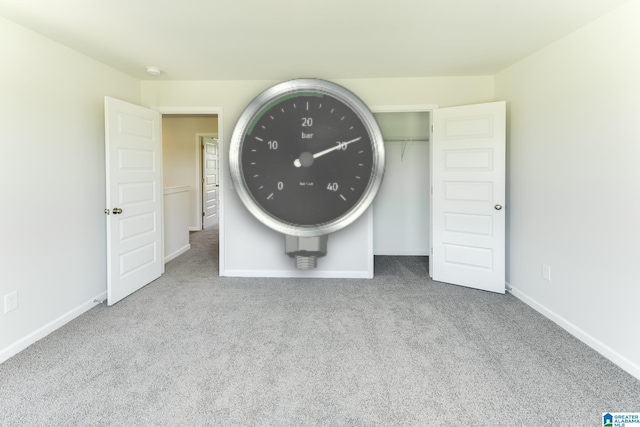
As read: value=30 unit=bar
